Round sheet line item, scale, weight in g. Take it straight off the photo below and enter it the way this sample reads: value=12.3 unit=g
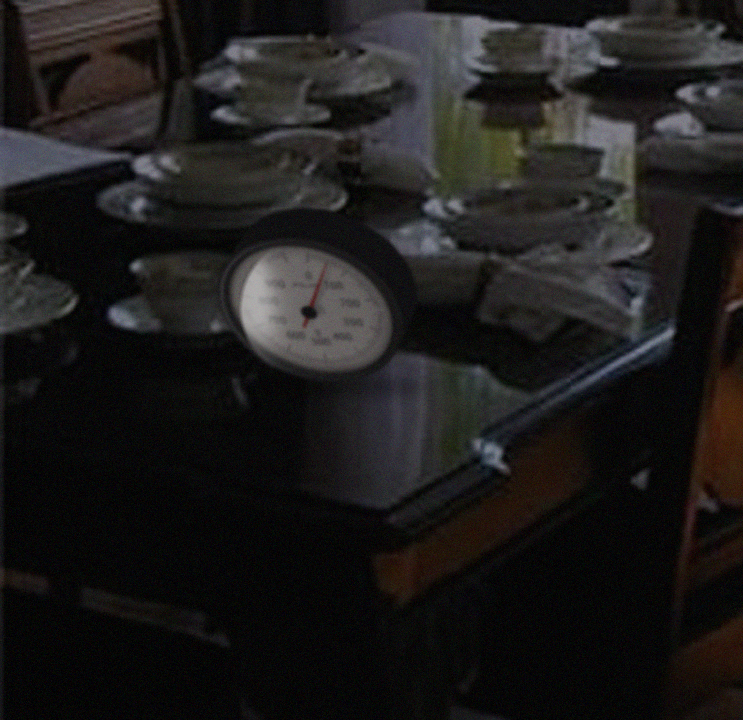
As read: value=50 unit=g
